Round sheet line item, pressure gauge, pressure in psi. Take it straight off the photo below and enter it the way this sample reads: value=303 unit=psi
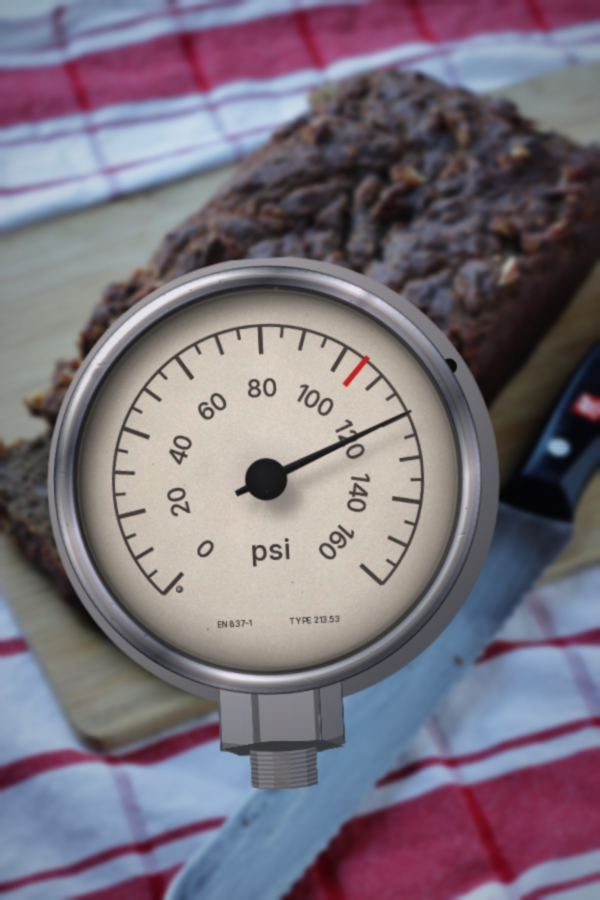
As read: value=120 unit=psi
